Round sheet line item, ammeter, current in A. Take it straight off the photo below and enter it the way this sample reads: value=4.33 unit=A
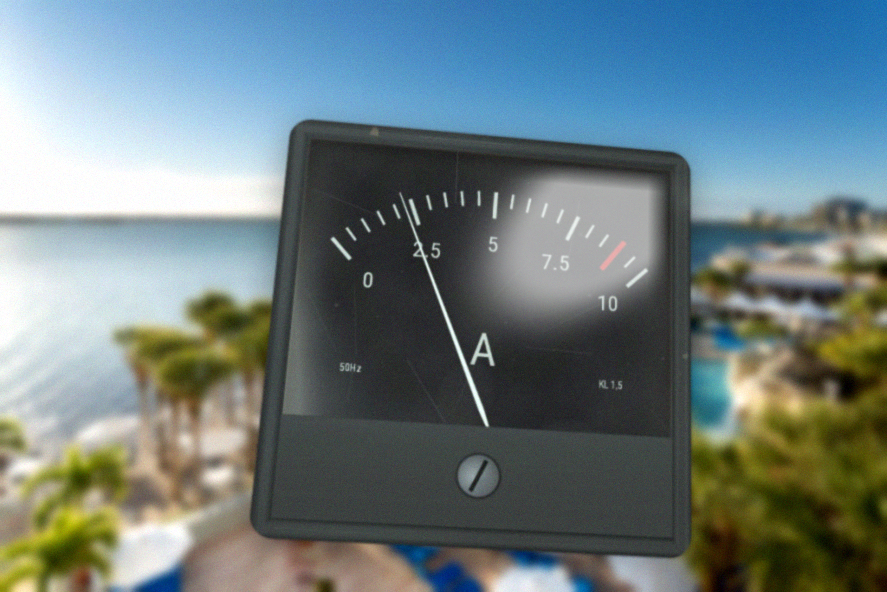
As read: value=2.25 unit=A
